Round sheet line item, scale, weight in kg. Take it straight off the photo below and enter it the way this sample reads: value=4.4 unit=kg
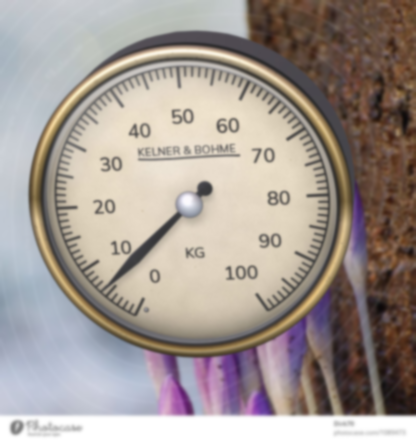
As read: value=6 unit=kg
